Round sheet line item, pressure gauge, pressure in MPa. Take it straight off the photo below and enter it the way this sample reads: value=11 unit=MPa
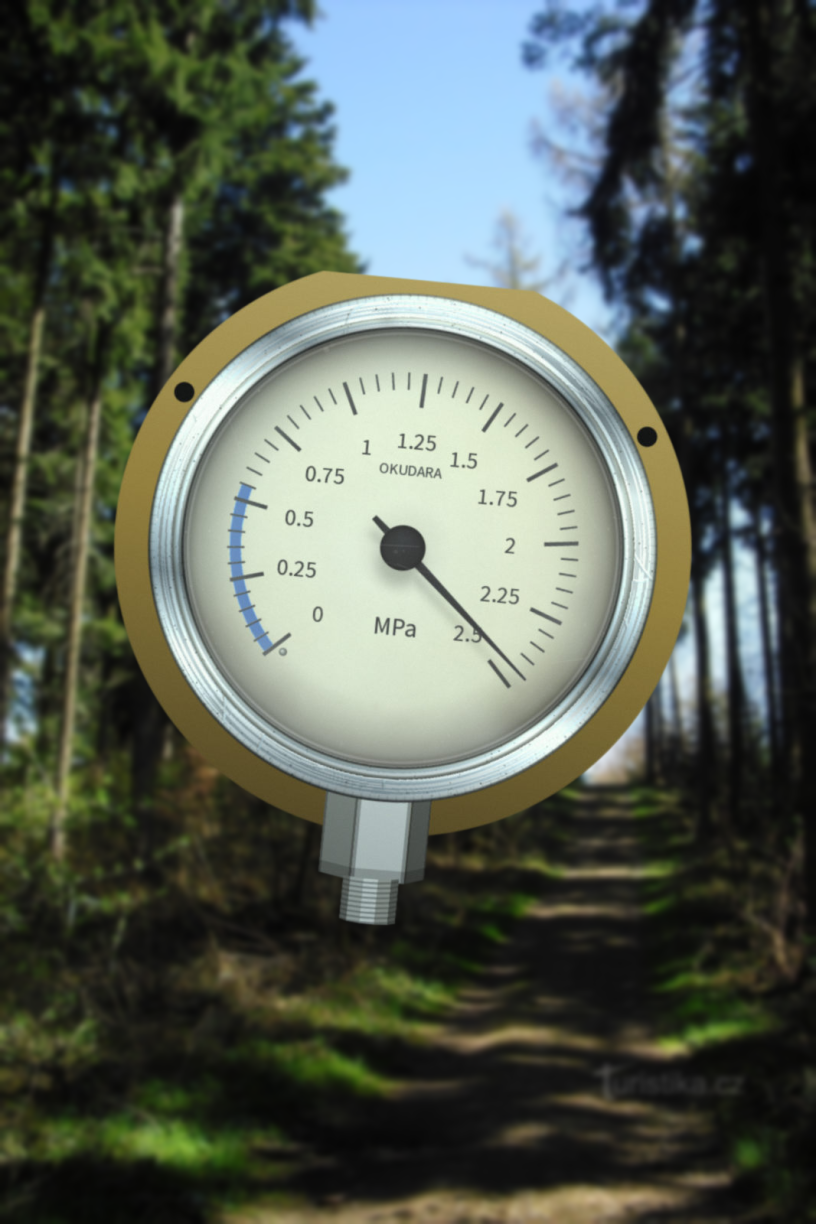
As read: value=2.45 unit=MPa
